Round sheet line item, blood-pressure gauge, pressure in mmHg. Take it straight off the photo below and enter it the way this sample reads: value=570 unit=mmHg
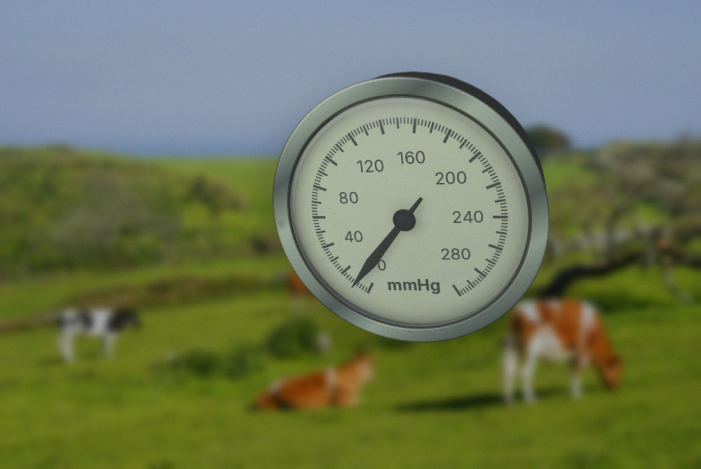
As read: value=10 unit=mmHg
